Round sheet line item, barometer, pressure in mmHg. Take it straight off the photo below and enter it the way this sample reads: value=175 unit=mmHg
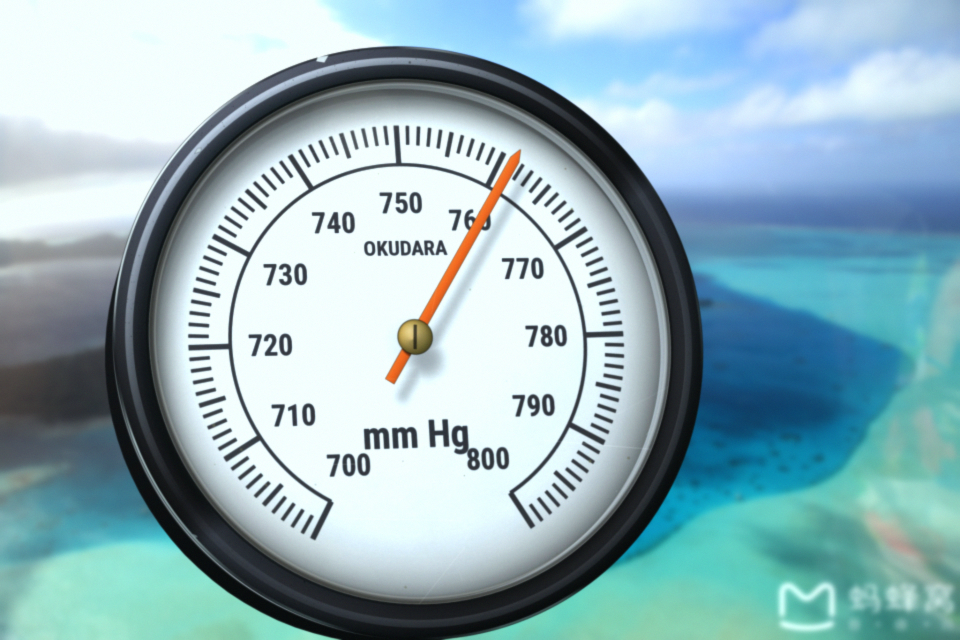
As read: value=761 unit=mmHg
